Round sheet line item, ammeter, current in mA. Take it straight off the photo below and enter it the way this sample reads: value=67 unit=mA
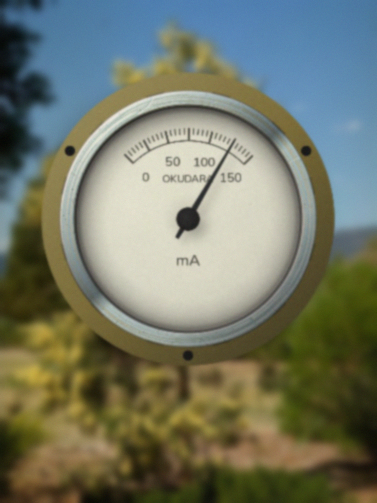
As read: value=125 unit=mA
